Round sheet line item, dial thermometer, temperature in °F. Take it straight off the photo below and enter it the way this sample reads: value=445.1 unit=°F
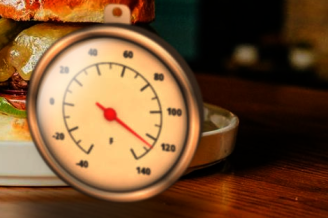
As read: value=125 unit=°F
